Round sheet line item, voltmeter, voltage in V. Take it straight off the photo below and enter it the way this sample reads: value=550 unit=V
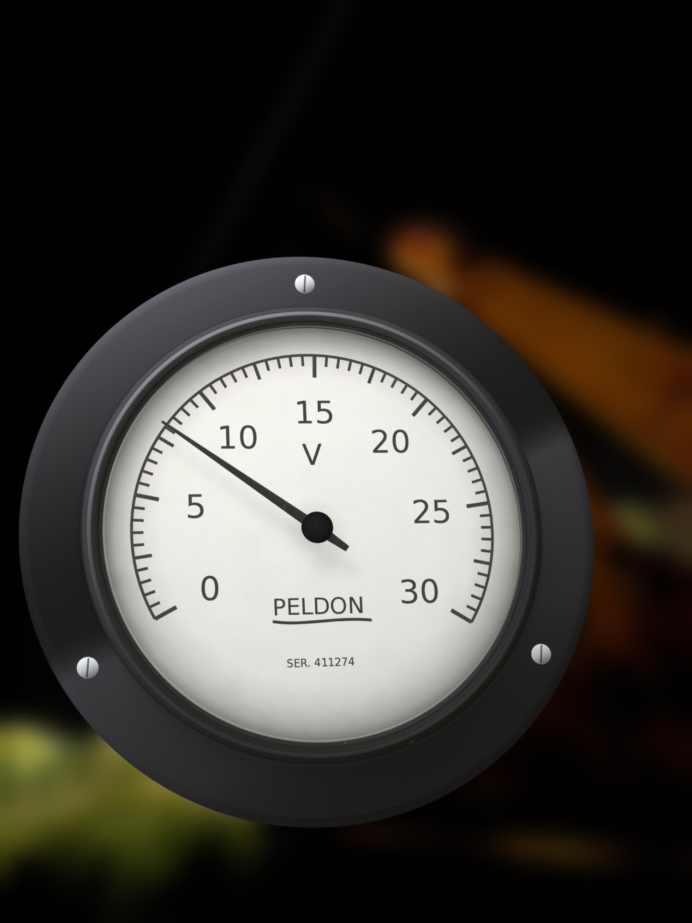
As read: value=8 unit=V
